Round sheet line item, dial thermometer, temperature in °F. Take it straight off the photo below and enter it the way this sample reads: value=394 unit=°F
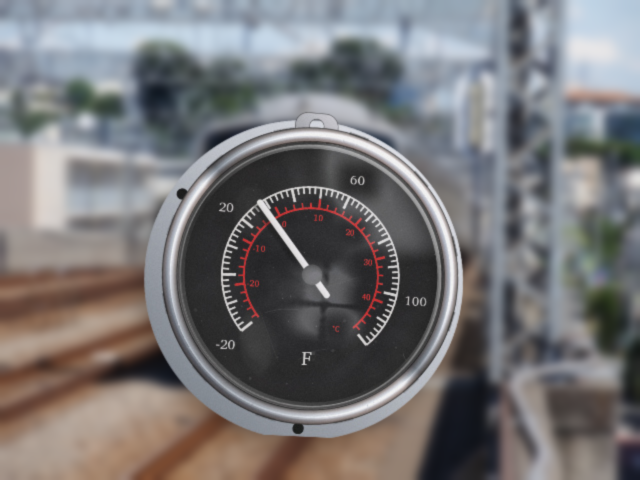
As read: value=28 unit=°F
